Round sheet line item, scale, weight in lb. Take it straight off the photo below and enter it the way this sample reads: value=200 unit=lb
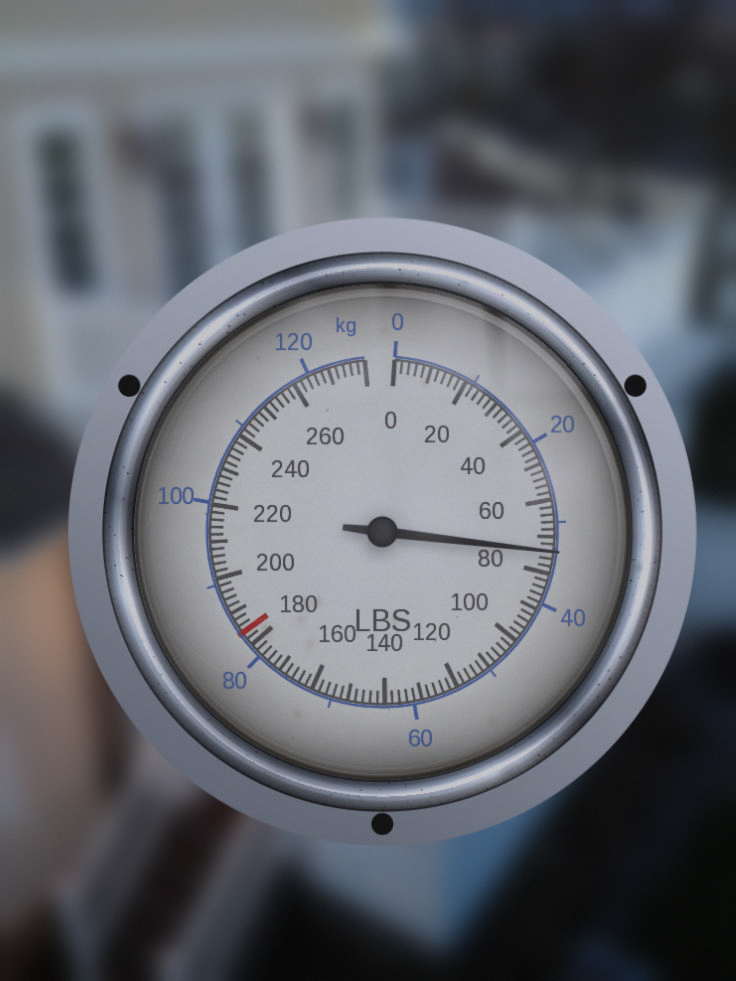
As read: value=74 unit=lb
